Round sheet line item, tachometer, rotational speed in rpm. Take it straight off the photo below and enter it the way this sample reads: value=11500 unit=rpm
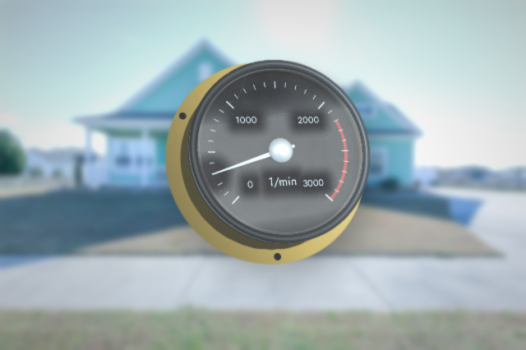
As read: value=300 unit=rpm
